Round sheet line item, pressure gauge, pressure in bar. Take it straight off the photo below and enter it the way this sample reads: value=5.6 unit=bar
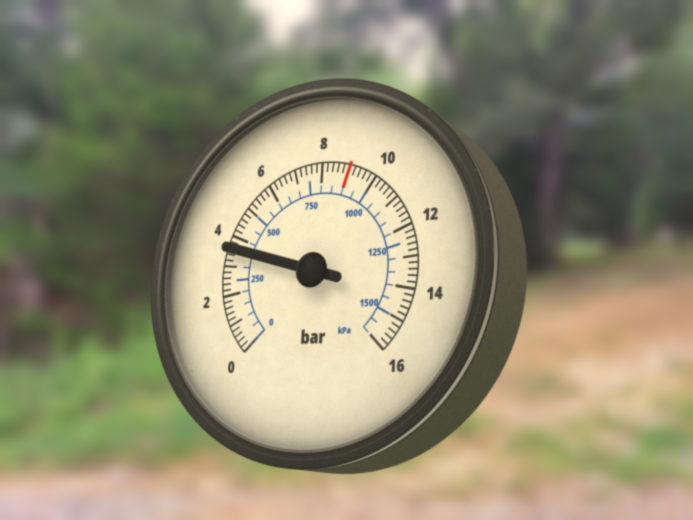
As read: value=3.6 unit=bar
